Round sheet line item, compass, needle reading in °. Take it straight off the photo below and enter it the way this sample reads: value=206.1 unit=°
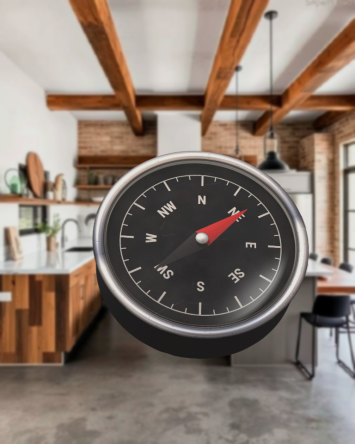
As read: value=50 unit=°
